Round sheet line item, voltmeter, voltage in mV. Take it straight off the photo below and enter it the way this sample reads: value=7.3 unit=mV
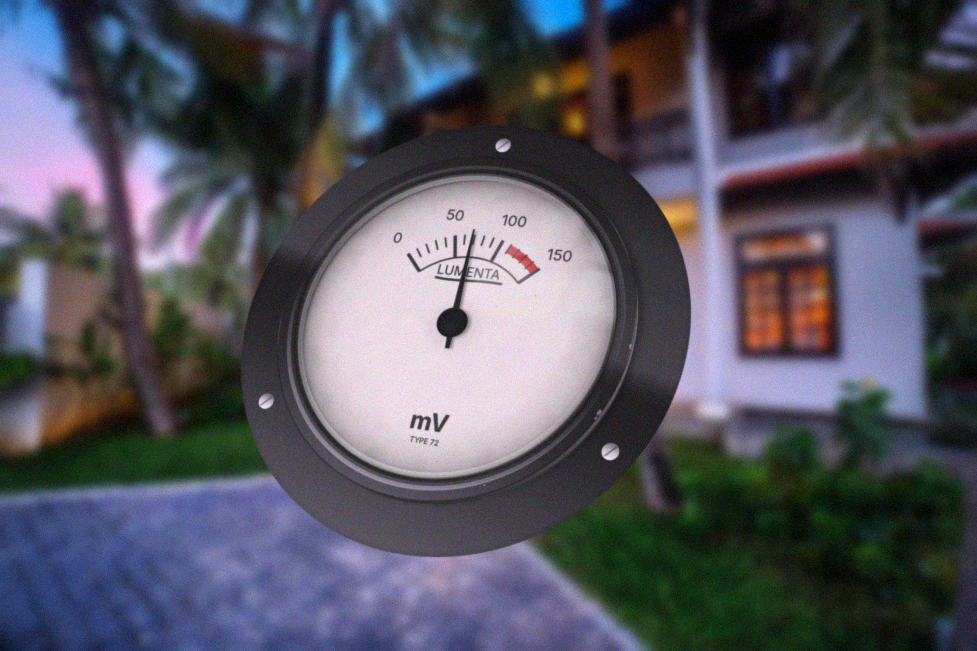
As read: value=70 unit=mV
